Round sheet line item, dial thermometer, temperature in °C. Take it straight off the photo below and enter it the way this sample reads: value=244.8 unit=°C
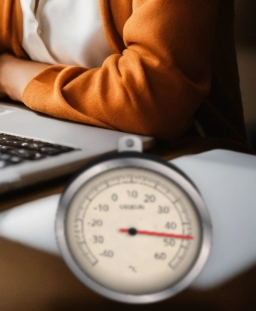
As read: value=45 unit=°C
